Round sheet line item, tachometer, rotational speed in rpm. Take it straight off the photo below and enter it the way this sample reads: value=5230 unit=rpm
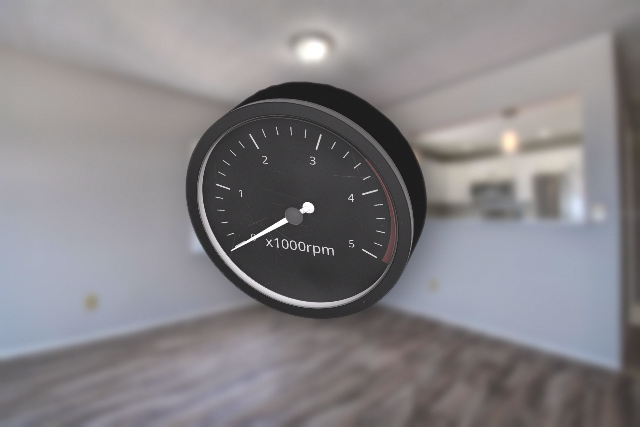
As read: value=0 unit=rpm
